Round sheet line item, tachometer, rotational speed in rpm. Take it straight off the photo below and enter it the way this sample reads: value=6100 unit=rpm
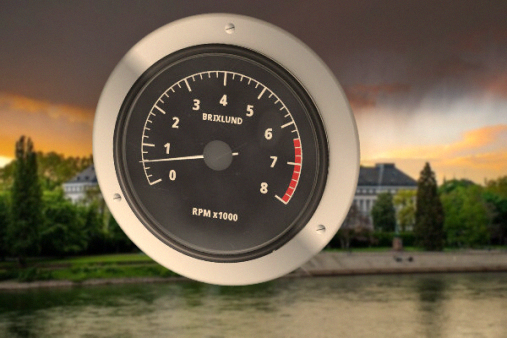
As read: value=600 unit=rpm
